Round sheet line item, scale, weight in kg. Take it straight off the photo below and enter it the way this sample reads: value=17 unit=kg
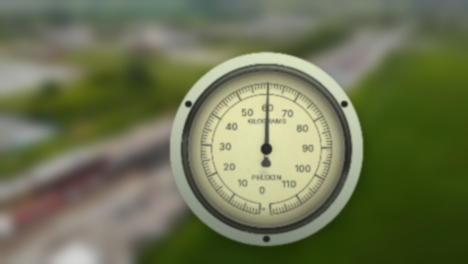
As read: value=60 unit=kg
